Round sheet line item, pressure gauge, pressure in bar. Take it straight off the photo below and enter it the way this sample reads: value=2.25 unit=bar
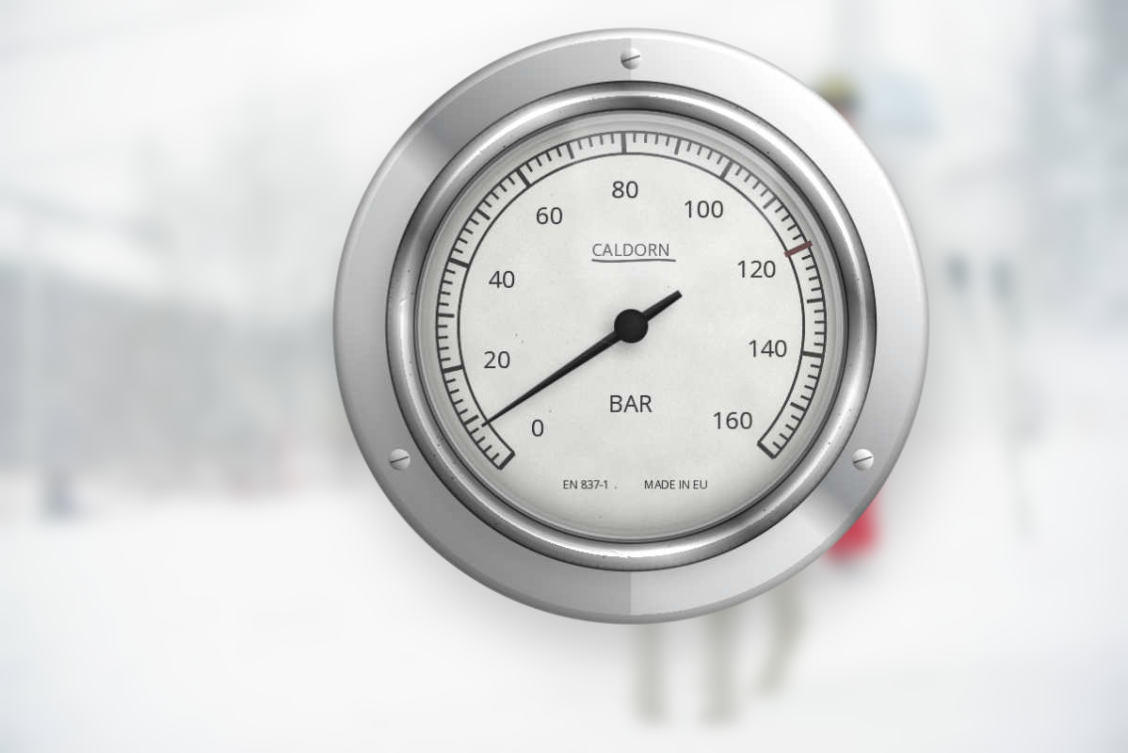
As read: value=8 unit=bar
